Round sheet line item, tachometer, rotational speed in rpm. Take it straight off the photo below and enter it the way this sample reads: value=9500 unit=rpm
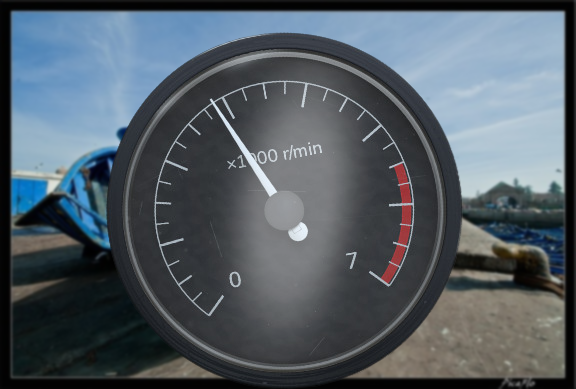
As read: value=2875 unit=rpm
